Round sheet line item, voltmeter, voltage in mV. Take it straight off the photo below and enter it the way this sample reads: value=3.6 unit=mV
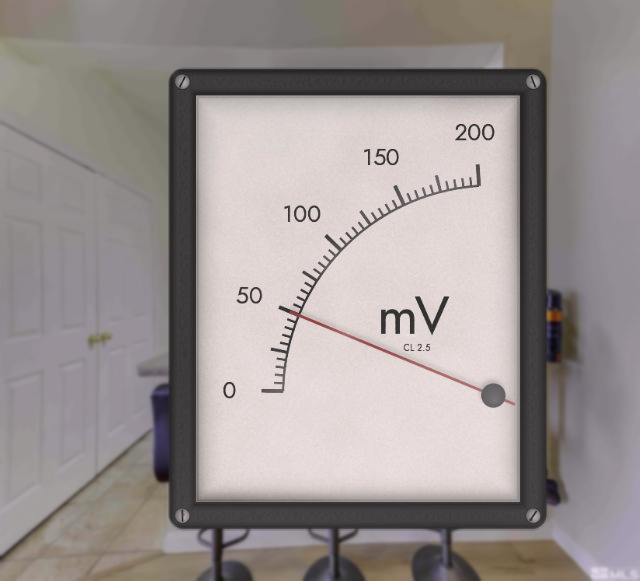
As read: value=50 unit=mV
